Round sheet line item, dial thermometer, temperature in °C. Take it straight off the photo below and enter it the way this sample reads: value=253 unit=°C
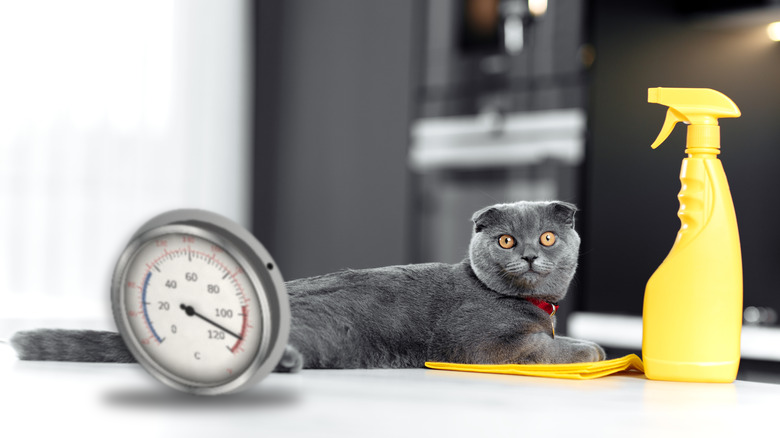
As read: value=110 unit=°C
